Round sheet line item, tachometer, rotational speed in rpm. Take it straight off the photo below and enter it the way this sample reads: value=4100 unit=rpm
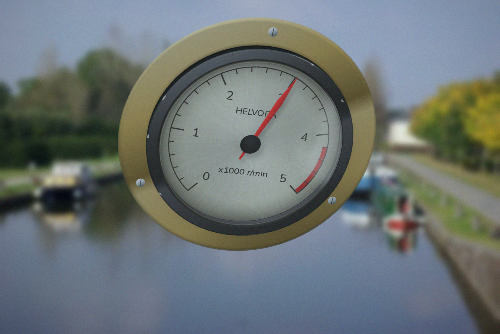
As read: value=3000 unit=rpm
